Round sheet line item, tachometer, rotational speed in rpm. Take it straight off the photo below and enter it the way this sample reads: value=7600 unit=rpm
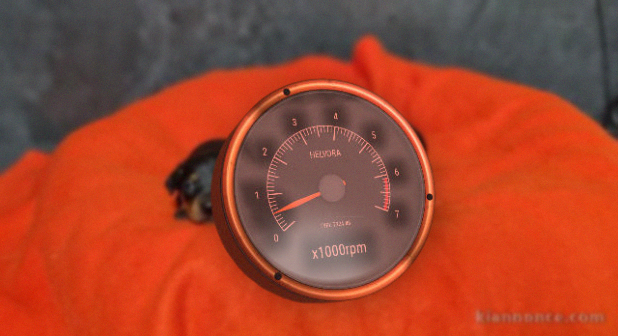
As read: value=500 unit=rpm
